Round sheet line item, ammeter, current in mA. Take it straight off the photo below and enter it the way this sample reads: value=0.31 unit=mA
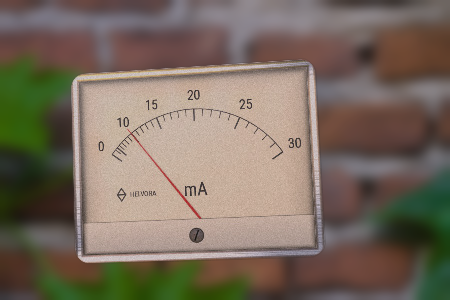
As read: value=10 unit=mA
